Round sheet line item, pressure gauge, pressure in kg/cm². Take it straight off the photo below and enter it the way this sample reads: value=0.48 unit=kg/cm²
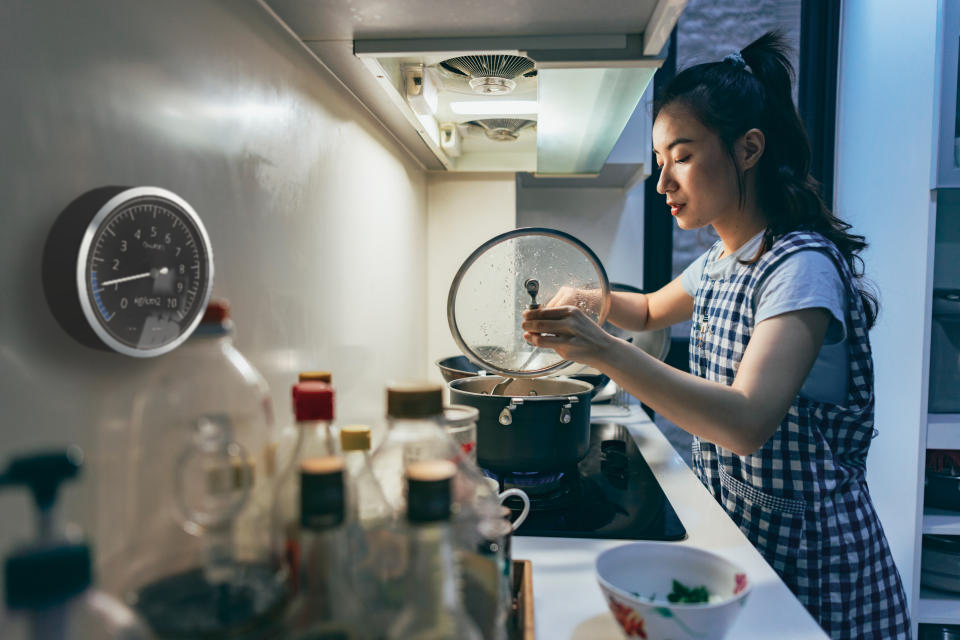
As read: value=1.2 unit=kg/cm²
